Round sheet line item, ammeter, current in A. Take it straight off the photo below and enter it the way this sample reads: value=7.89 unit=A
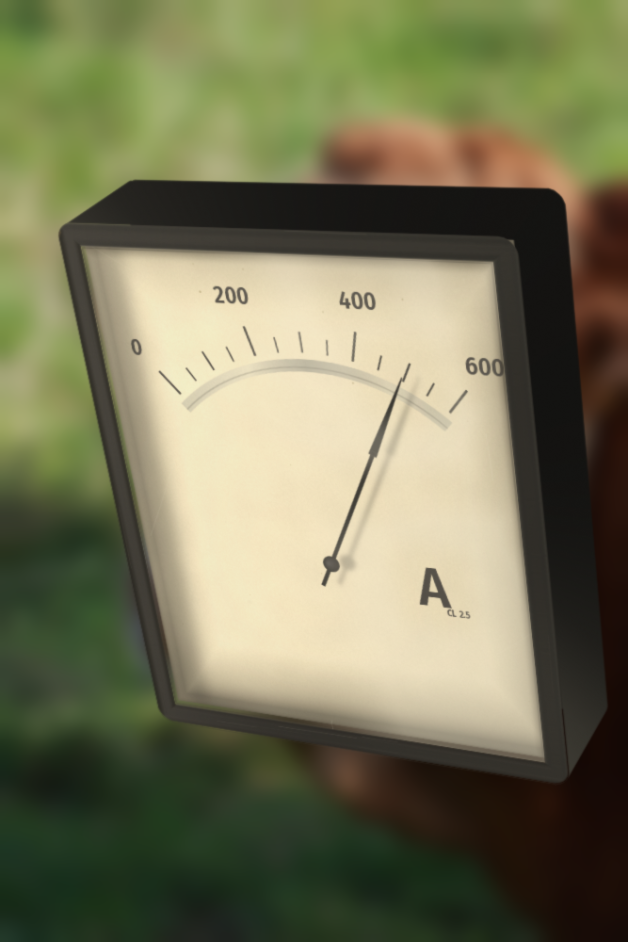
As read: value=500 unit=A
